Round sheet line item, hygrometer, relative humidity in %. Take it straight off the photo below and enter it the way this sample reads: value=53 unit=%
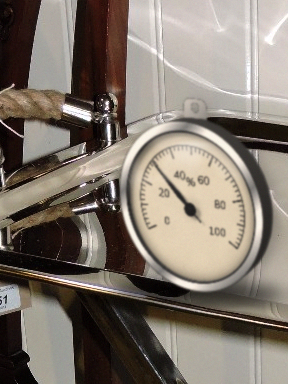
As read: value=30 unit=%
